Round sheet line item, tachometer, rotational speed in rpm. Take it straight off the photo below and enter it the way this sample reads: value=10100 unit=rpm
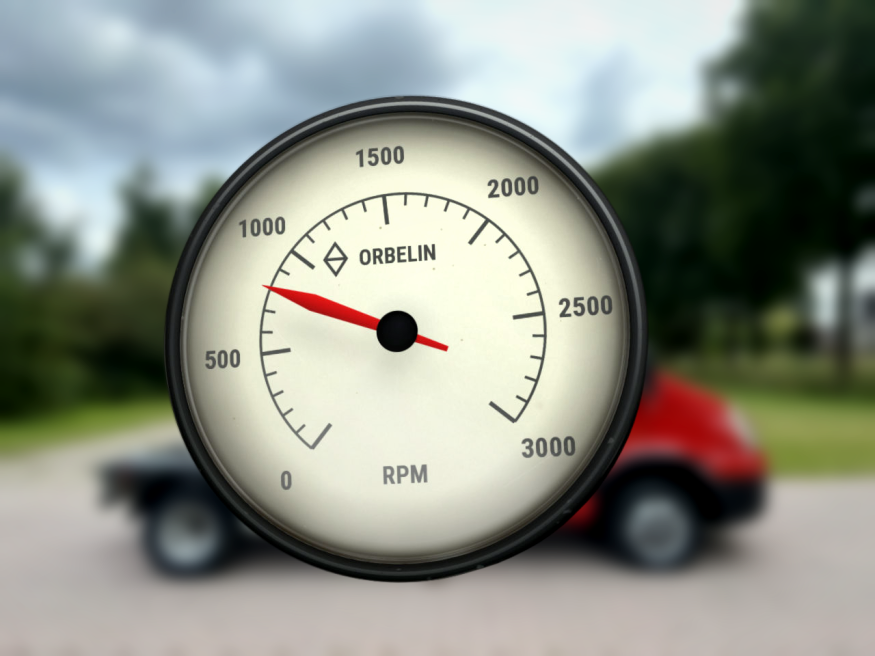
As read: value=800 unit=rpm
